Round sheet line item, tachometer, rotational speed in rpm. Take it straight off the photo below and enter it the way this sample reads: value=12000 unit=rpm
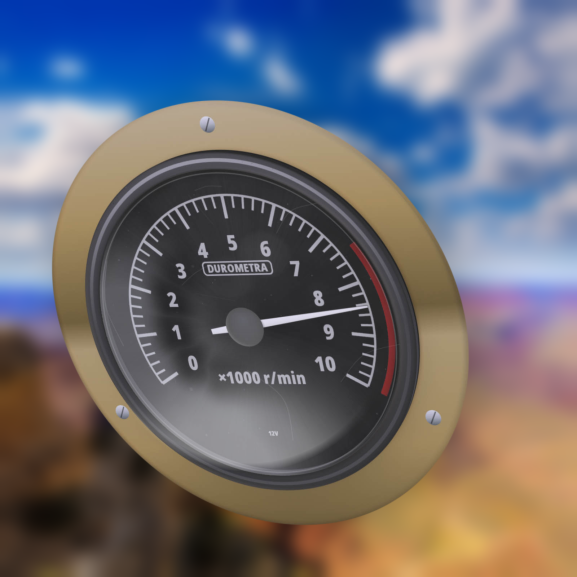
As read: value=8400 unit=rpm
